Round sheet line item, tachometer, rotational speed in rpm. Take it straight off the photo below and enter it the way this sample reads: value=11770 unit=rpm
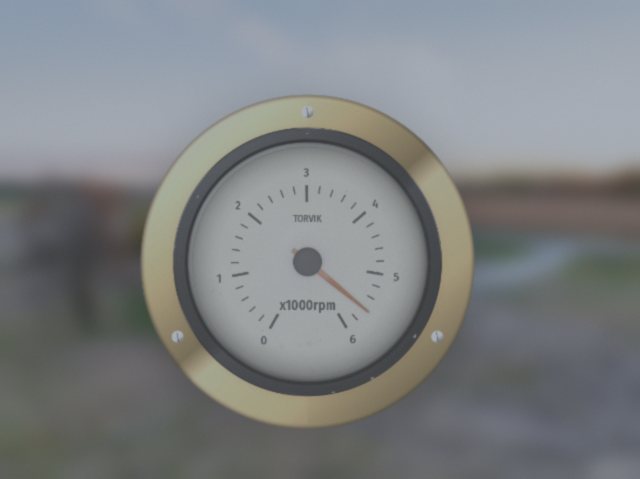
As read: value=5600 unit=rpm
